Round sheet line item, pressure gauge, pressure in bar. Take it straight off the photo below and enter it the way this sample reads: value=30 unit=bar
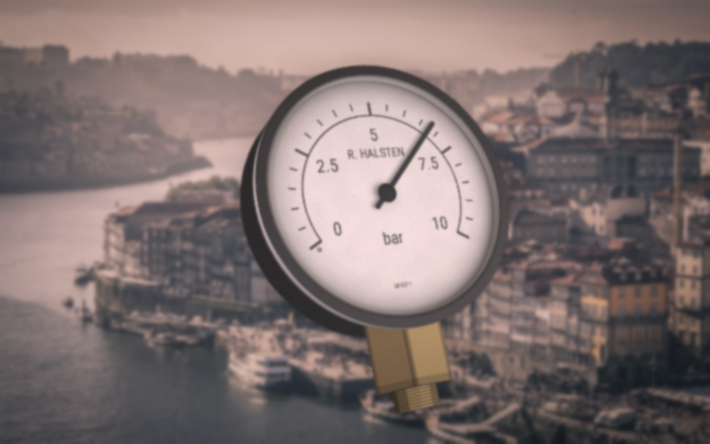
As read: value=6.75 unit=bar
